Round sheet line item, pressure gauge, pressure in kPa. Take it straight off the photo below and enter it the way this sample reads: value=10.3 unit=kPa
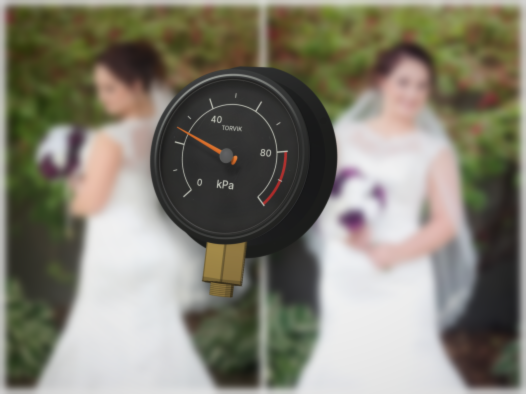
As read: value=25 unit=kPa
